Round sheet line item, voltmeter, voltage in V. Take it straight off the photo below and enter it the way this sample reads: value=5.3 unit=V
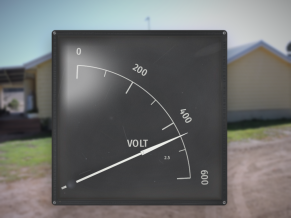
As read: value=450 unit=V
